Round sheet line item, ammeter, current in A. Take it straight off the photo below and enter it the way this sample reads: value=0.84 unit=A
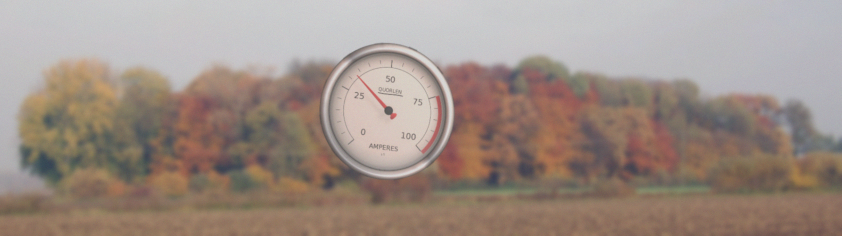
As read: value=32.5 unit=A
